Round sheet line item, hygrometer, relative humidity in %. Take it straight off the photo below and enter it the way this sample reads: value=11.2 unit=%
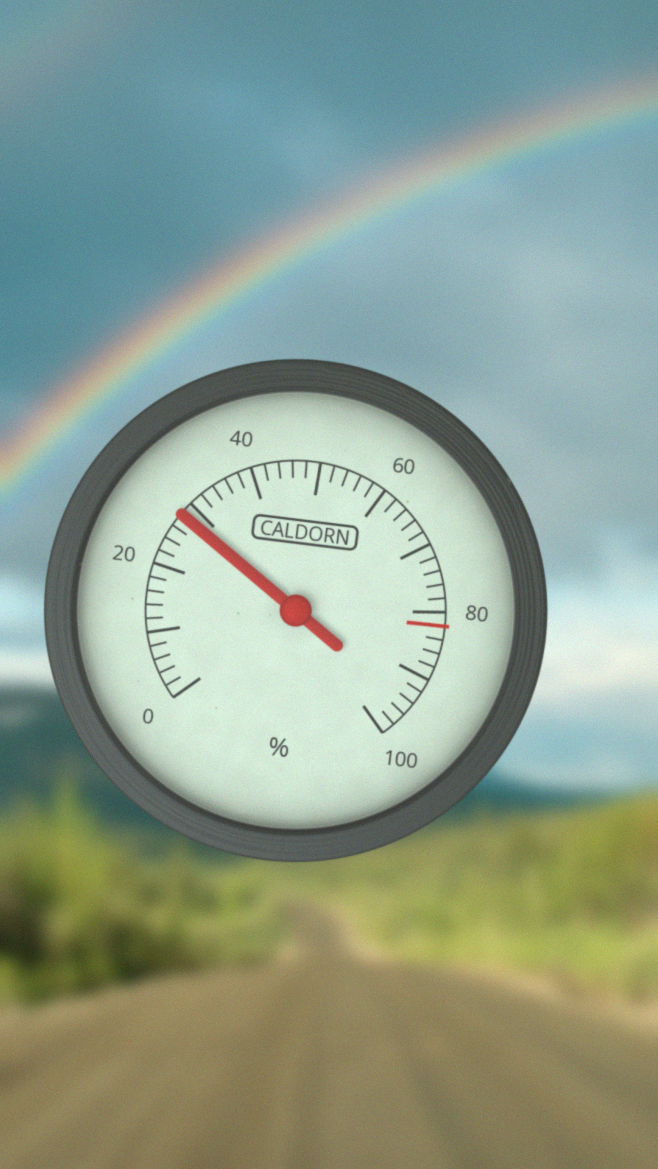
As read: value=28 unit=%
